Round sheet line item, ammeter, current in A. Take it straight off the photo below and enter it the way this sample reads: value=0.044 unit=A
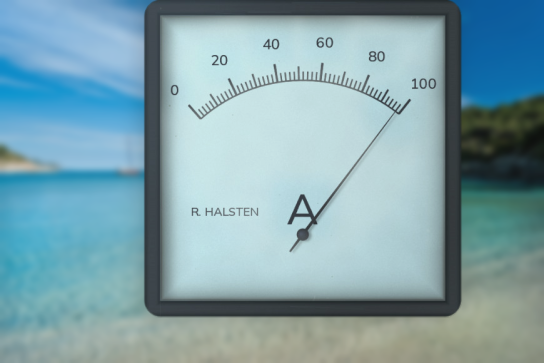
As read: value=98 unit=A
